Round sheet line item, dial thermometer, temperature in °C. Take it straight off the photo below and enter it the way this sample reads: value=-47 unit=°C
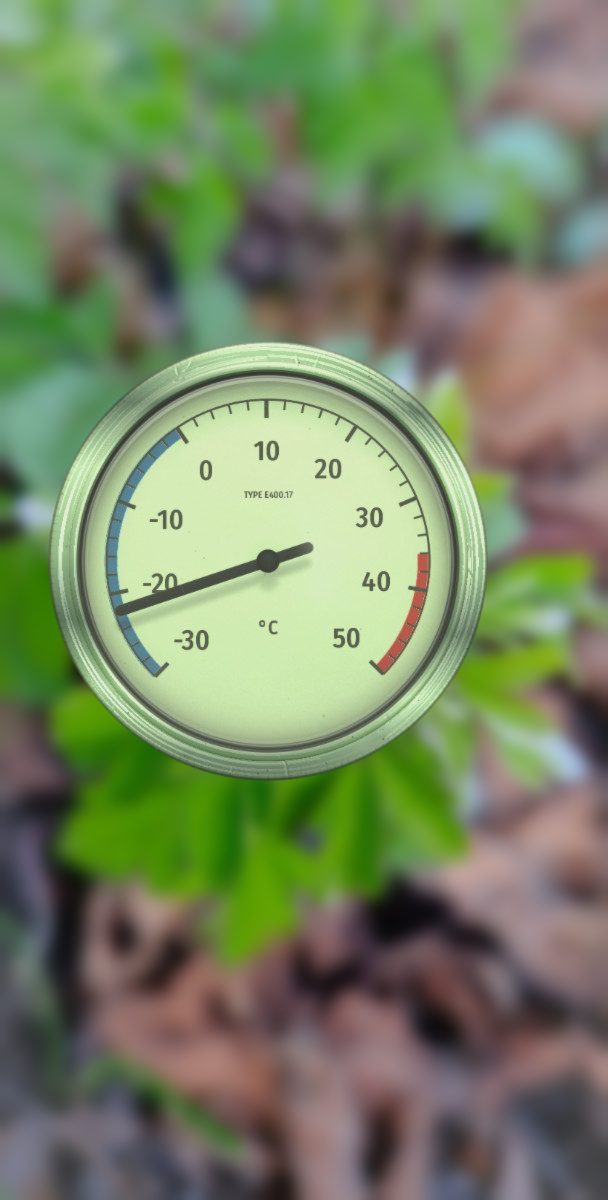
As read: value=-22 unit=°C
